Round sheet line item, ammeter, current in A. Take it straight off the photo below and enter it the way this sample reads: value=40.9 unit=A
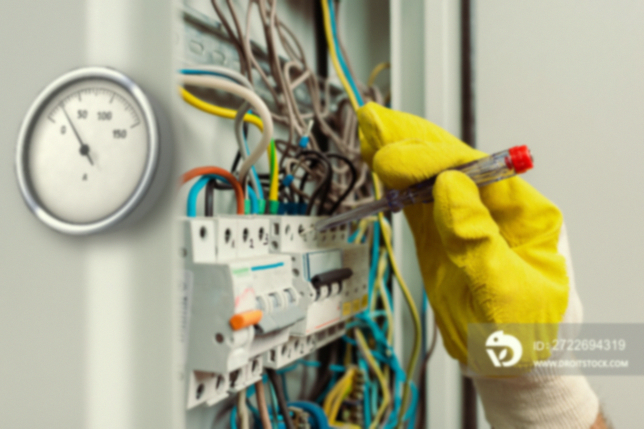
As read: value=25 unit=A
